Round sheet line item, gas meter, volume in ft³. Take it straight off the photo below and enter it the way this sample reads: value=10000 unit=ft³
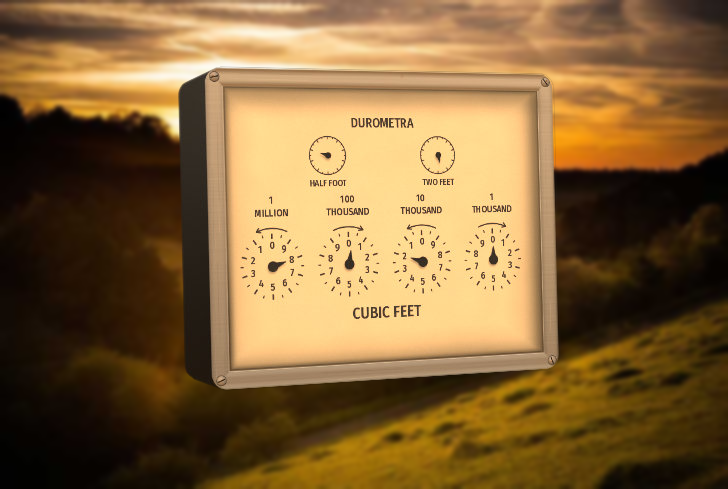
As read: value=802000 unit=ft³
